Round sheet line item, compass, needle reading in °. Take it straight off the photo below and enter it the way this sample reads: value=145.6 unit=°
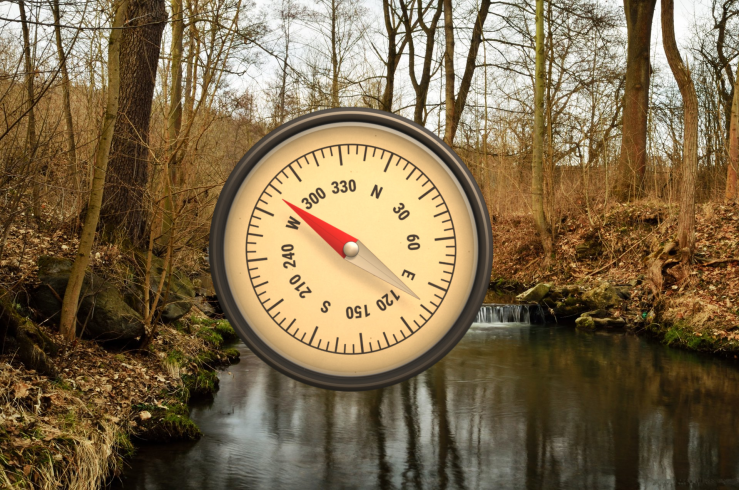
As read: value=282.5 unit=°
